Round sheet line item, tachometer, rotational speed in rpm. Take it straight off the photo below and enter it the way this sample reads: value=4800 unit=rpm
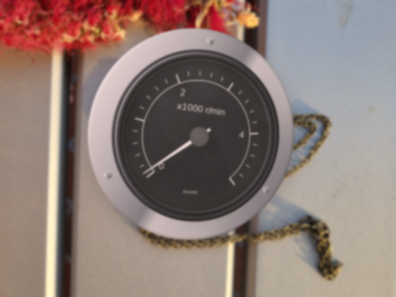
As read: value=100 unit=rpm
